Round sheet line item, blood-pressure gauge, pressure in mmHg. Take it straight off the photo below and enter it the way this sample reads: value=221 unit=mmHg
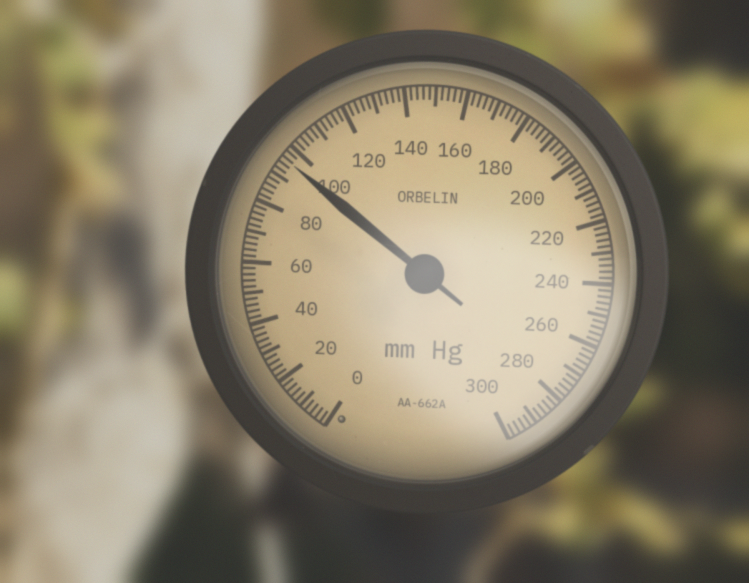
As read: value=96 unit=mmHg
